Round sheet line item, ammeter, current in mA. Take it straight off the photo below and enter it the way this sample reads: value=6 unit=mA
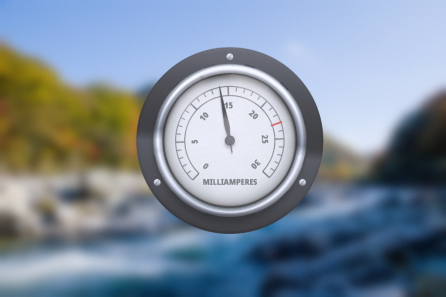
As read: value=14 unit=mA
